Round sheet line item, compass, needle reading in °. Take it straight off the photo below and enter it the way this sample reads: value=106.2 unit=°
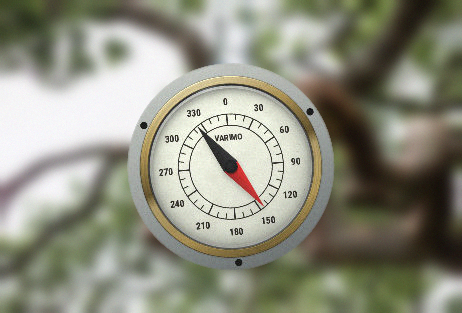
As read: value=145 unit=°
